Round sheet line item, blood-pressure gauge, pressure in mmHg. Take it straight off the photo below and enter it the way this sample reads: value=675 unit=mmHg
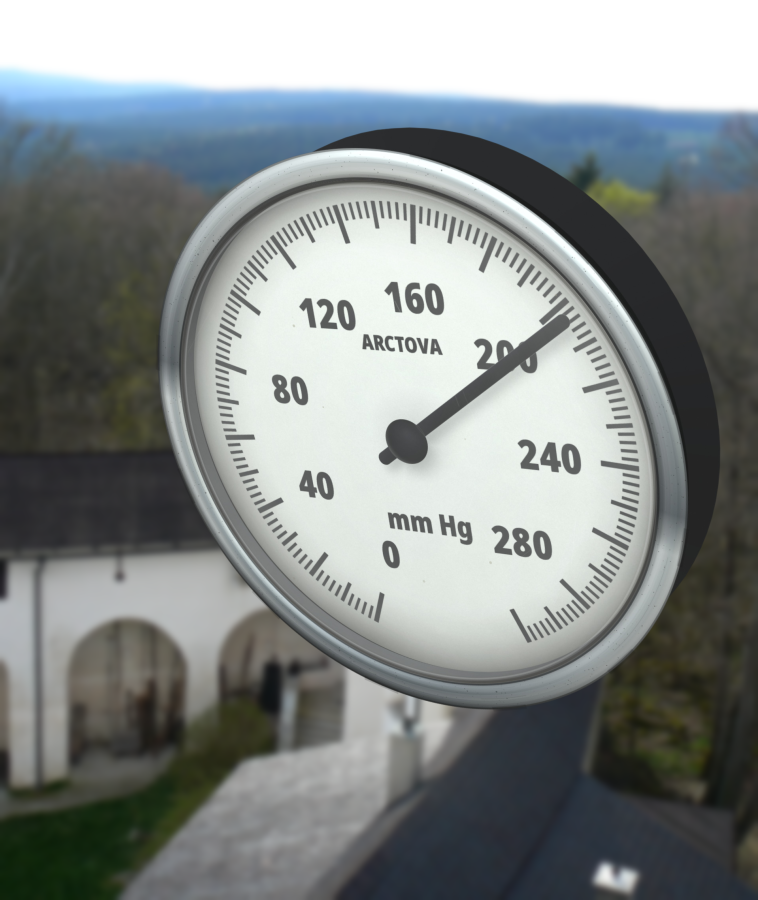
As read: value=203 unit=mmHg
